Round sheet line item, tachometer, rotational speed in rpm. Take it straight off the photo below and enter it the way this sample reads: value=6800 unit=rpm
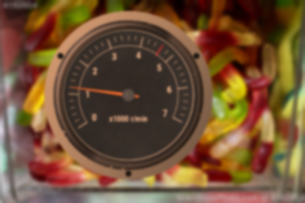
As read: value=1200 unit=rpm
